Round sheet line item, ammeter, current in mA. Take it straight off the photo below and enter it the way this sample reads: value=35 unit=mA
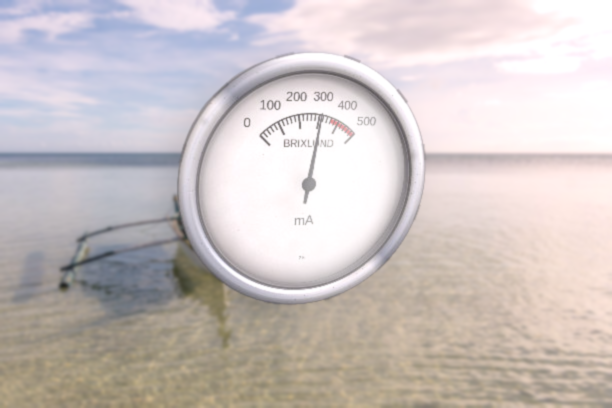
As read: value=300 unit=mA
